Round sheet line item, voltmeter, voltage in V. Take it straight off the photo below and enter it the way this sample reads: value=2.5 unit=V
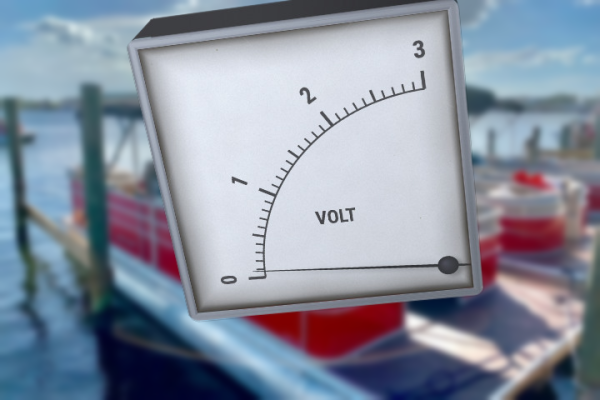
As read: value=0.1 unit=V
